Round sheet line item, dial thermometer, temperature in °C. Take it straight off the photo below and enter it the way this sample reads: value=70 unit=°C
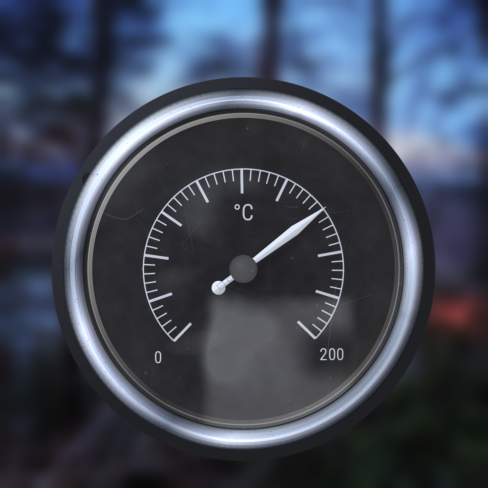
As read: value=140 unit=°C
